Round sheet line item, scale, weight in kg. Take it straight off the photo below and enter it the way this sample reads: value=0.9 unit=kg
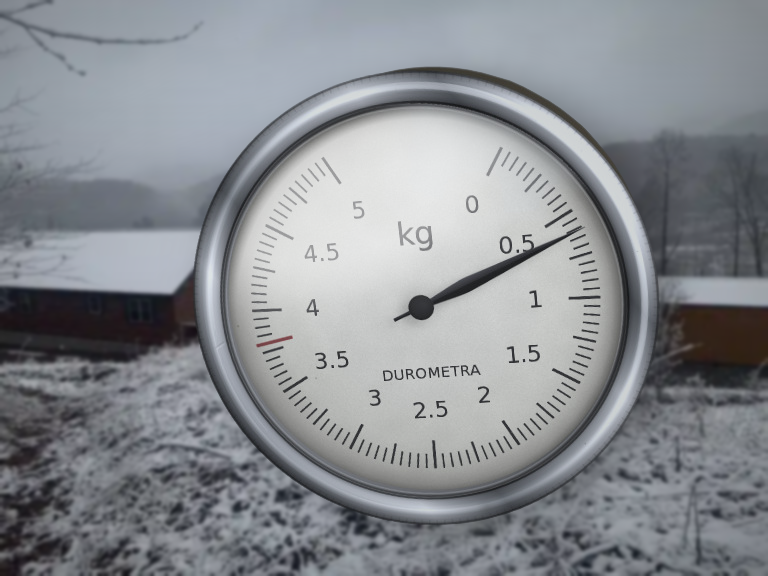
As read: value=0.6 unit=kg
